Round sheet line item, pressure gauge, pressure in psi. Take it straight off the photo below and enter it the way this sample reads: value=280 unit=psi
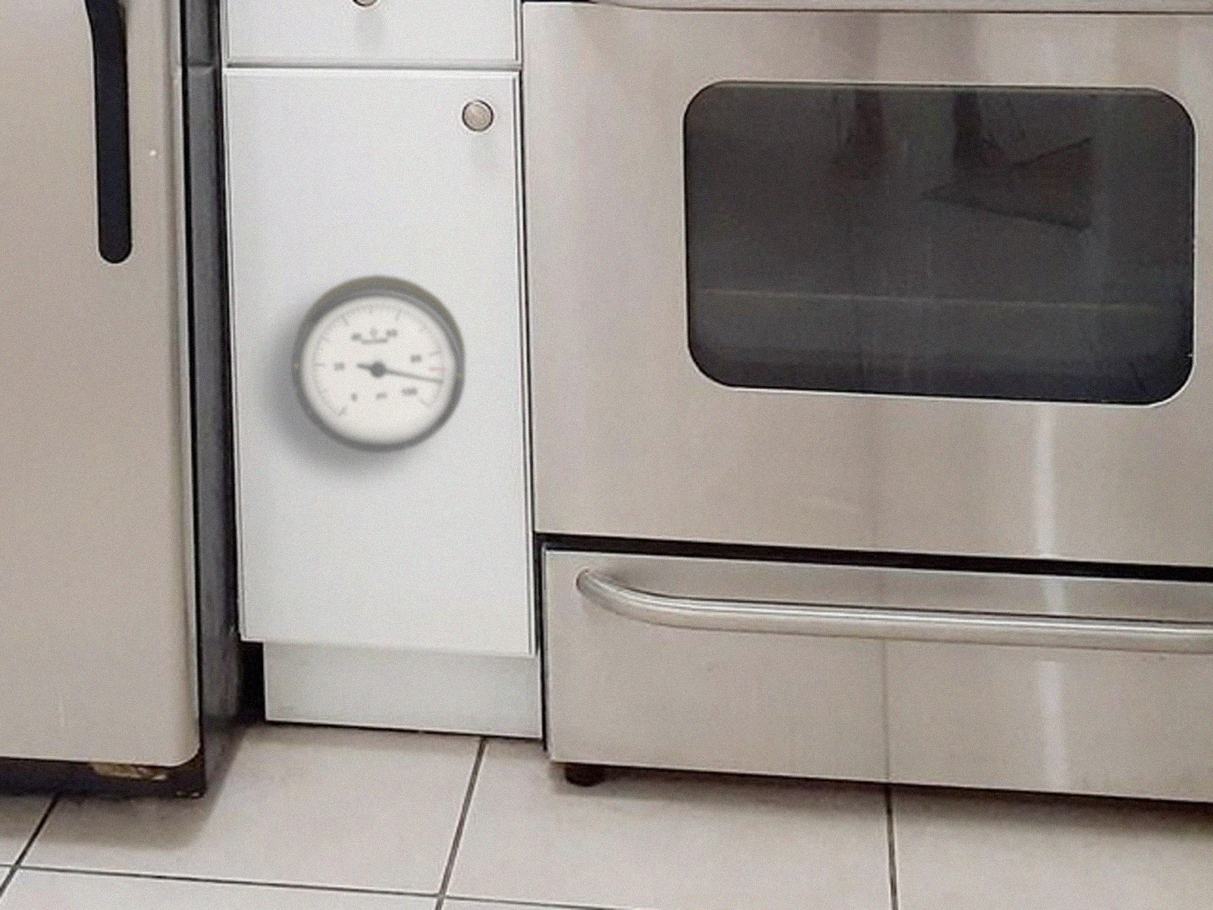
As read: value=90 unit=psi
